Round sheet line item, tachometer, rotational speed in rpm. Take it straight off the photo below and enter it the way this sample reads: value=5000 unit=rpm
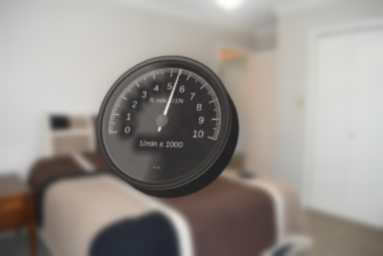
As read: value=5500 unit=rpm
